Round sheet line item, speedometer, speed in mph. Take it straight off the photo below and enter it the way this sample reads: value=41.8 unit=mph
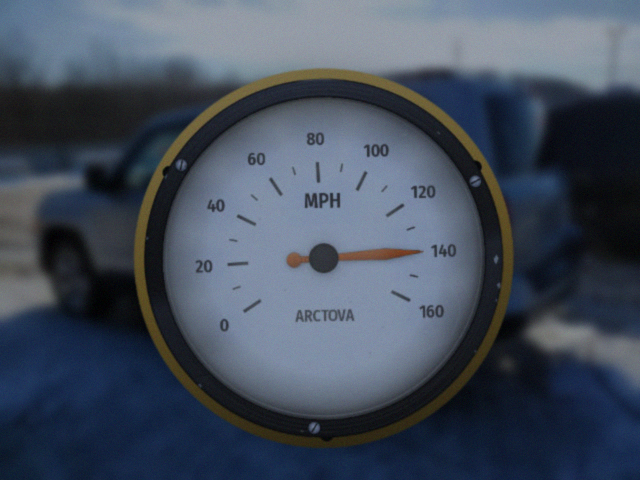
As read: value=140 unit=mph
